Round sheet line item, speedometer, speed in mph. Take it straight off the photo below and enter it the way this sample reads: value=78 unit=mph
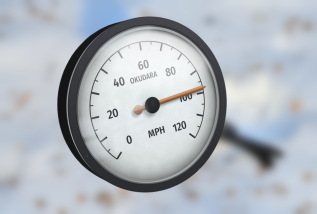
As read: value=97.5 unit=mph
